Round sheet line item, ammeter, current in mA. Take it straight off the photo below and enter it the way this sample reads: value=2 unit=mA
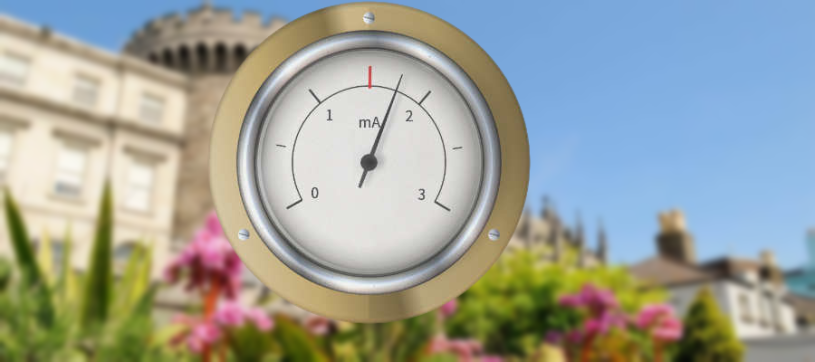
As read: value=1.75 unit=mA
